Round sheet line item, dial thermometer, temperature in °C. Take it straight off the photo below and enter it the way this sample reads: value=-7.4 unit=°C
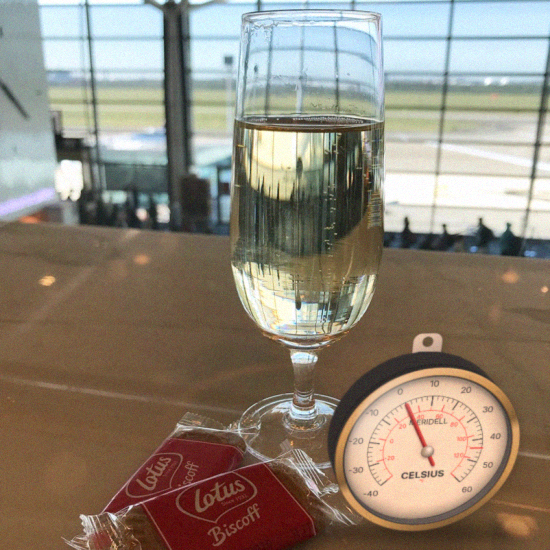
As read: value=0 unit=°C
